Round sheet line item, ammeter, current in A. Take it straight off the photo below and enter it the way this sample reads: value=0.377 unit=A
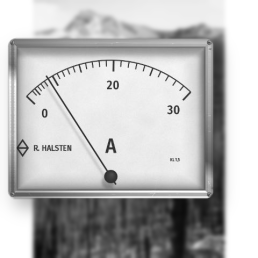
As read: value=9 unit=A
